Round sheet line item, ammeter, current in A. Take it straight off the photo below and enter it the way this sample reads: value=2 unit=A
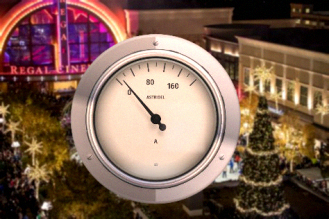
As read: value=10 unit=A
